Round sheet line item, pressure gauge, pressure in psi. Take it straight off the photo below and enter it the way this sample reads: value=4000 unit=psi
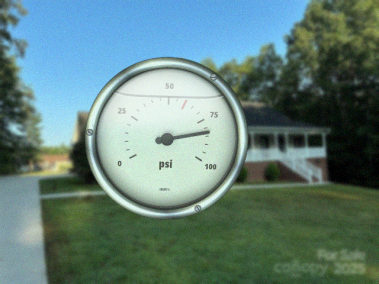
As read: value=82.5 unit=psi
